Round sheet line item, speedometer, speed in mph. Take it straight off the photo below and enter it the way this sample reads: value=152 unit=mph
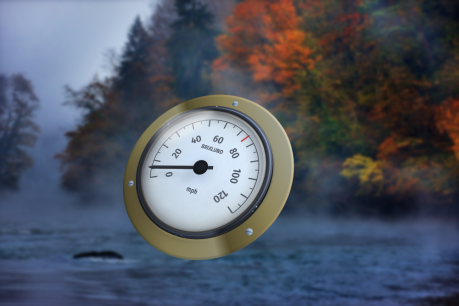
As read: value=5 unit=mph
